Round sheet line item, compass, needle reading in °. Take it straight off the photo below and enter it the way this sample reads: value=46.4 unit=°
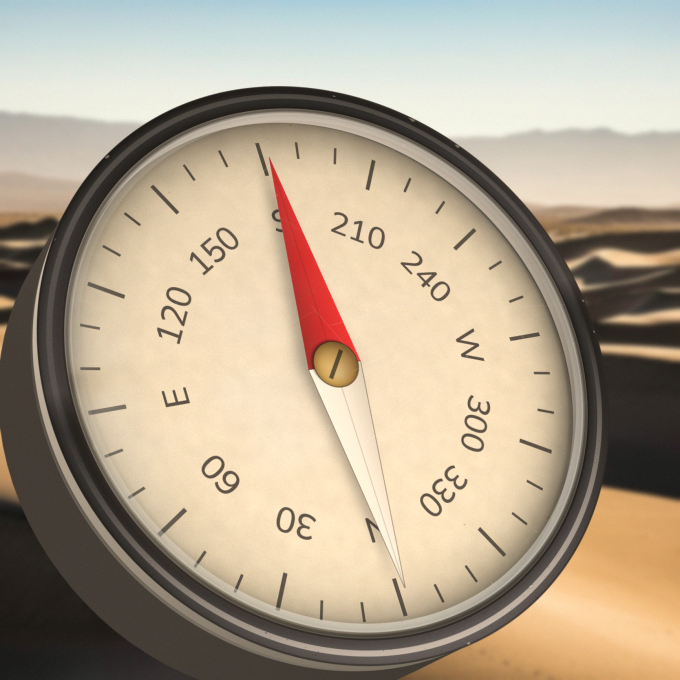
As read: value=180 unit=°
